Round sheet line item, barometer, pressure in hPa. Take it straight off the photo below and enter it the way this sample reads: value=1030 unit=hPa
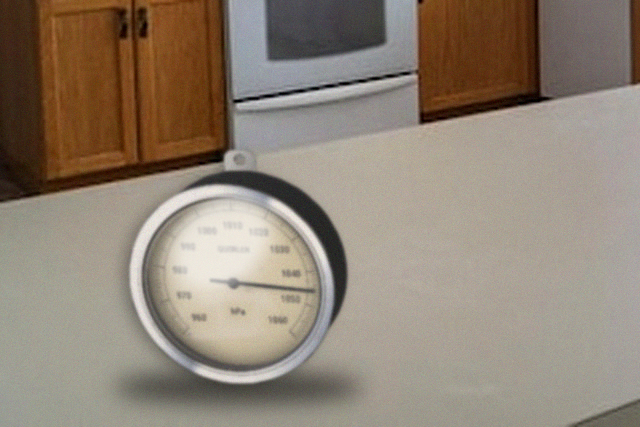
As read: value=1045 unit=hPa
